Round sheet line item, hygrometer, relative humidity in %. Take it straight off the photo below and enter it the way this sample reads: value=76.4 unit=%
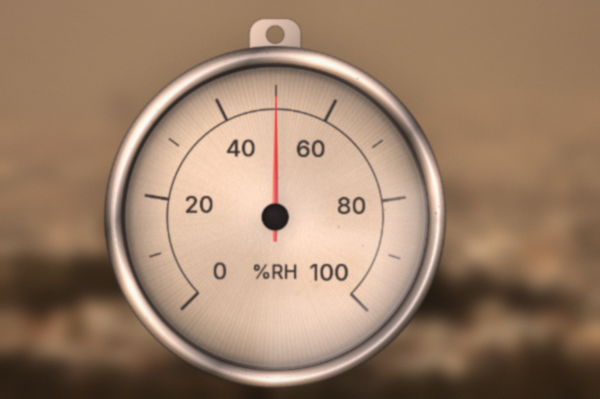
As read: value=50 unit=%
